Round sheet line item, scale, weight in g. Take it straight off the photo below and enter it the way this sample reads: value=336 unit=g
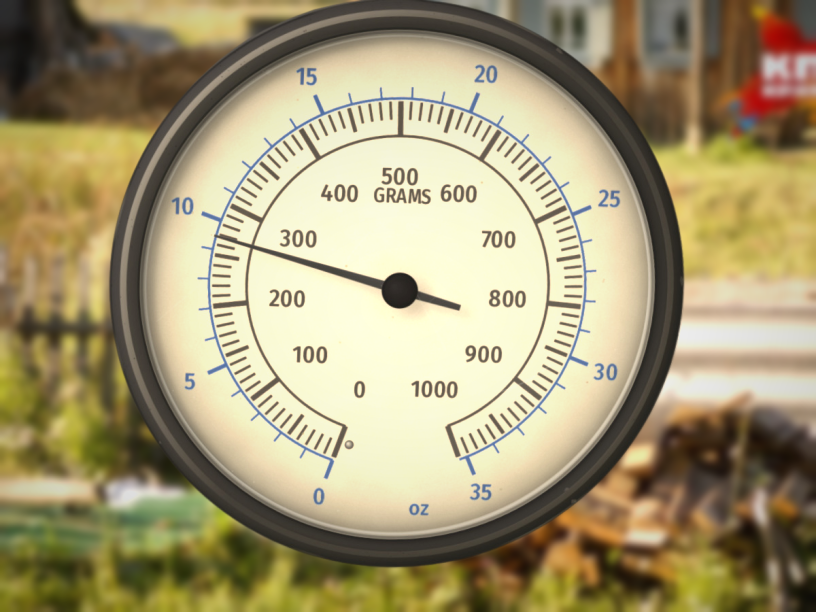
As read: value=270 unit=g
